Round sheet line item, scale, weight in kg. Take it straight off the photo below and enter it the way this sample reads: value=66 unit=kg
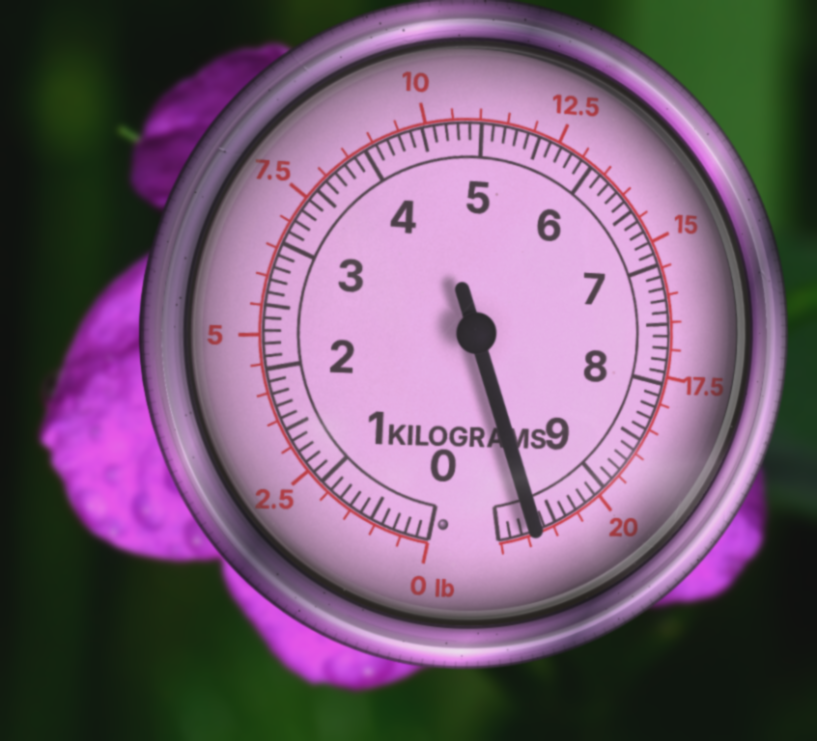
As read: value=9.7 unit=kg
